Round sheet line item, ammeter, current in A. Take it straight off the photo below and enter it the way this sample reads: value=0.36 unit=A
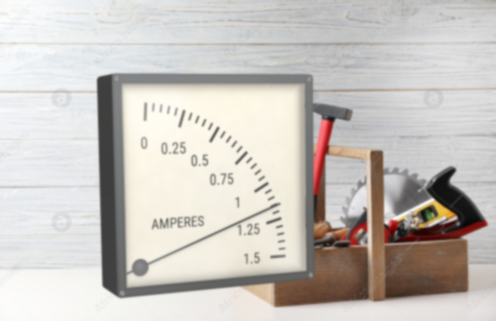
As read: value=1.15 unit=A
